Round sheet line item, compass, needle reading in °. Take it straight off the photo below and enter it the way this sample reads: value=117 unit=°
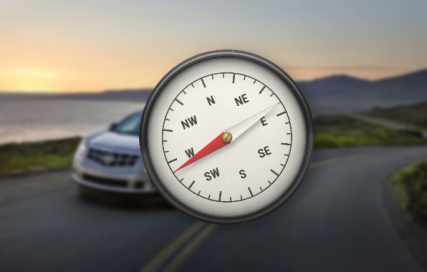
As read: value=260 unit=°
